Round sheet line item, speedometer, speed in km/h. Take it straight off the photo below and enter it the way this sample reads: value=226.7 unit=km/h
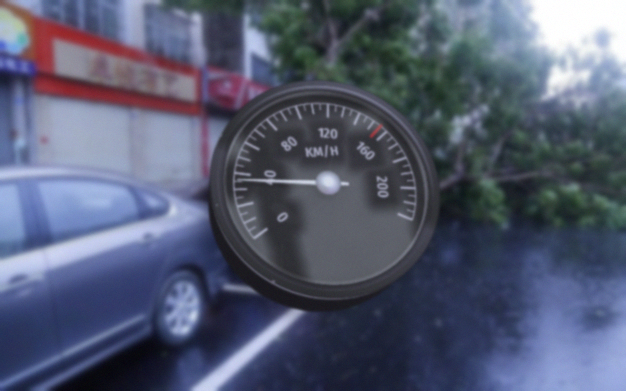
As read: value=35 unit=km/h
